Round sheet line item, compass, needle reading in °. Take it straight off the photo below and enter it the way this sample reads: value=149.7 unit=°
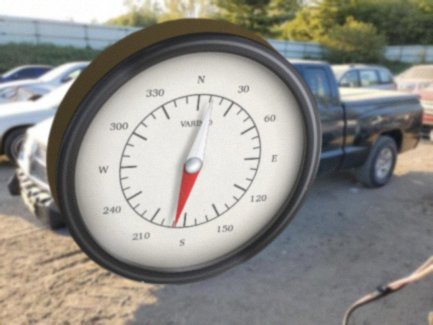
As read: value=190 unit=°
